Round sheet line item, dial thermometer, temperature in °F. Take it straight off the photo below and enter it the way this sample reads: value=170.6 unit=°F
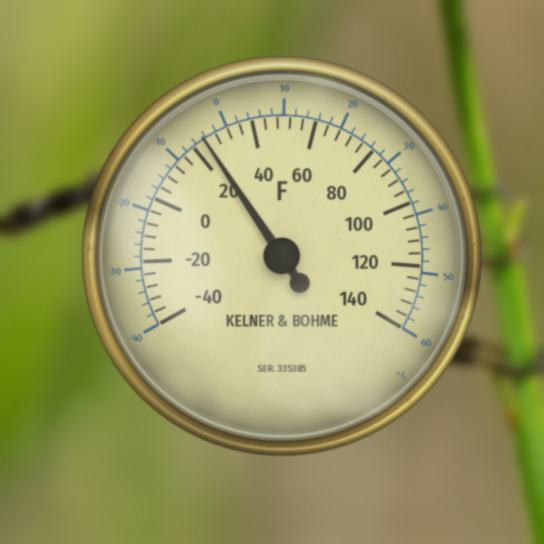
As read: value=24 unit=°F
